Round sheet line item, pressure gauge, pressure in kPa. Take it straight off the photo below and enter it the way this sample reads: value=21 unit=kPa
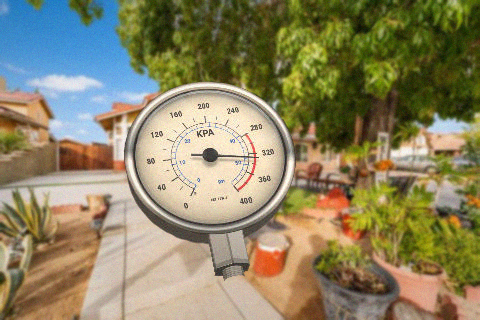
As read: value=330 unit=kPa
